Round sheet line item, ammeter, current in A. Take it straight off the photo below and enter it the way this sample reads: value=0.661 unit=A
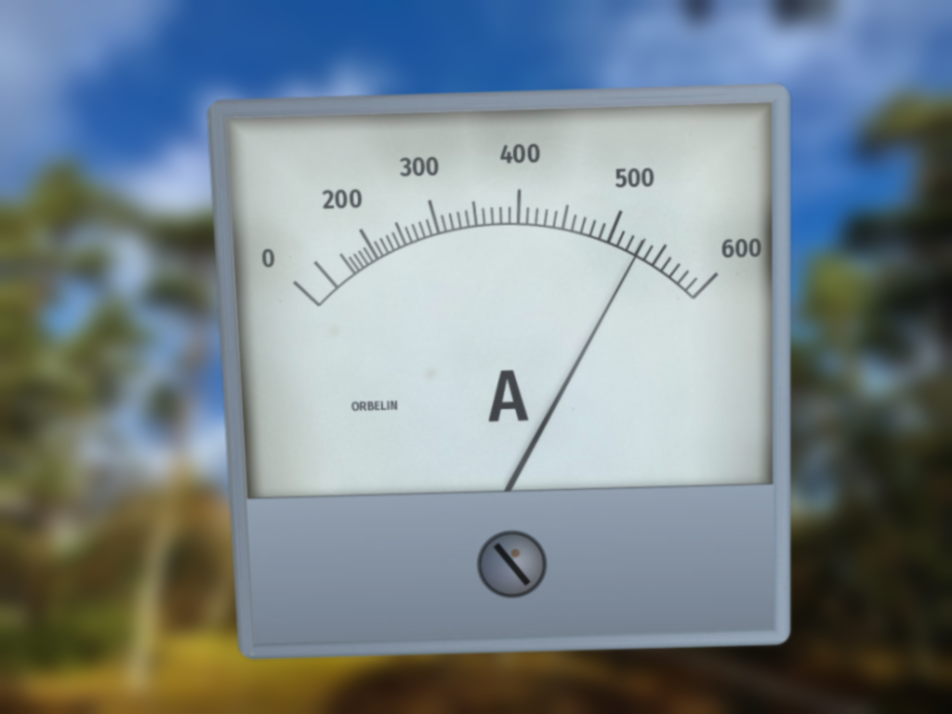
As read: value=530 unit=A
